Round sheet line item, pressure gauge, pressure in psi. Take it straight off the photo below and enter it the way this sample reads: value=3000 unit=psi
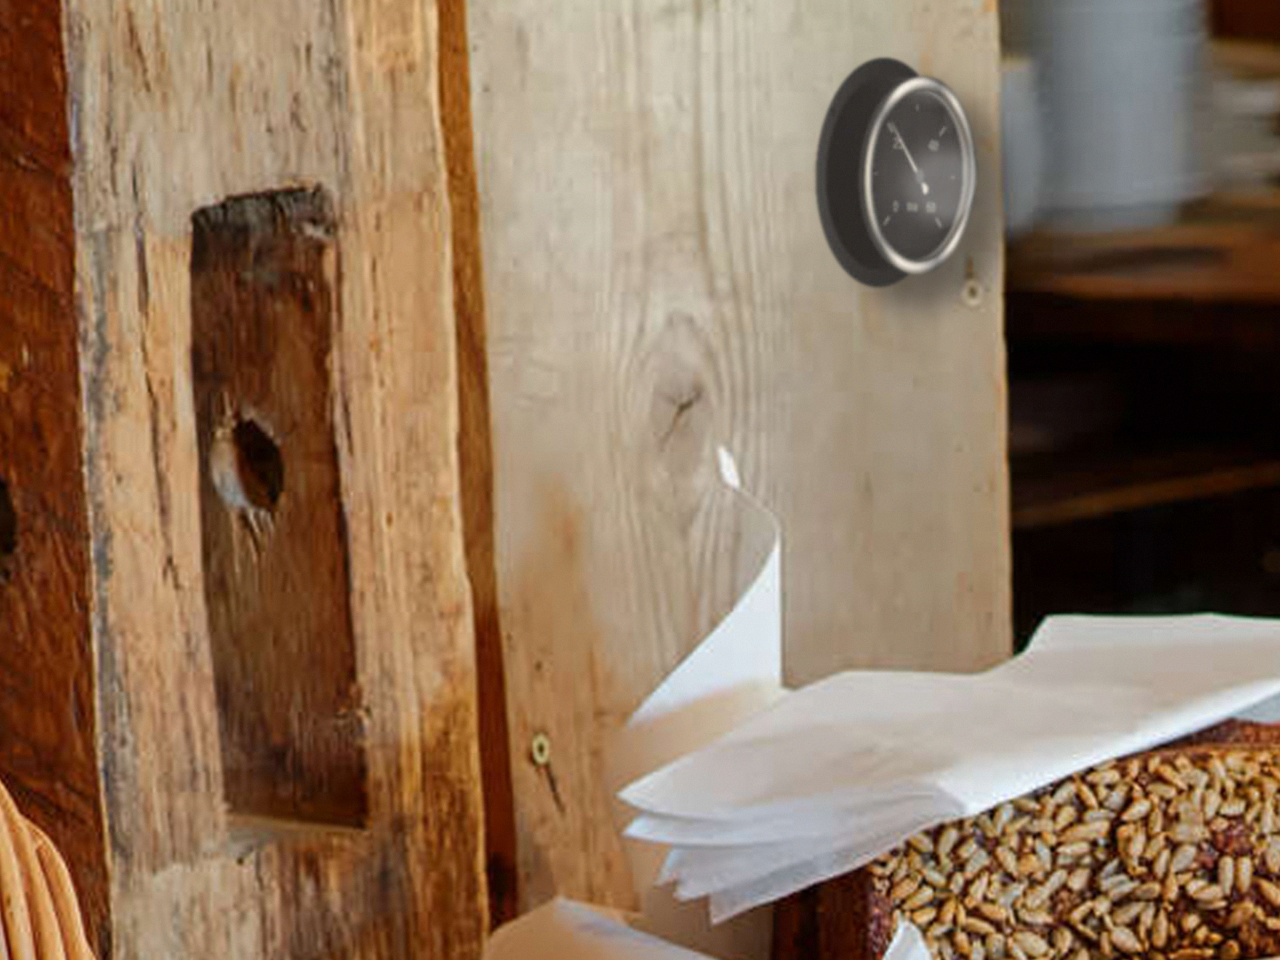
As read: value=20 unit=psi
